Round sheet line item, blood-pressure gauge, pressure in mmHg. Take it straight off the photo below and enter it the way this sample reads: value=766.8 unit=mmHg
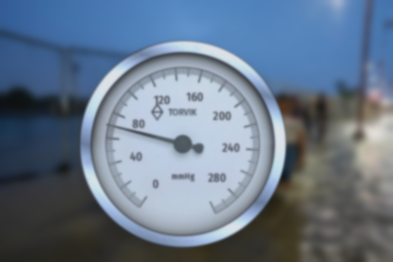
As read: value=70 unit=mmHg
